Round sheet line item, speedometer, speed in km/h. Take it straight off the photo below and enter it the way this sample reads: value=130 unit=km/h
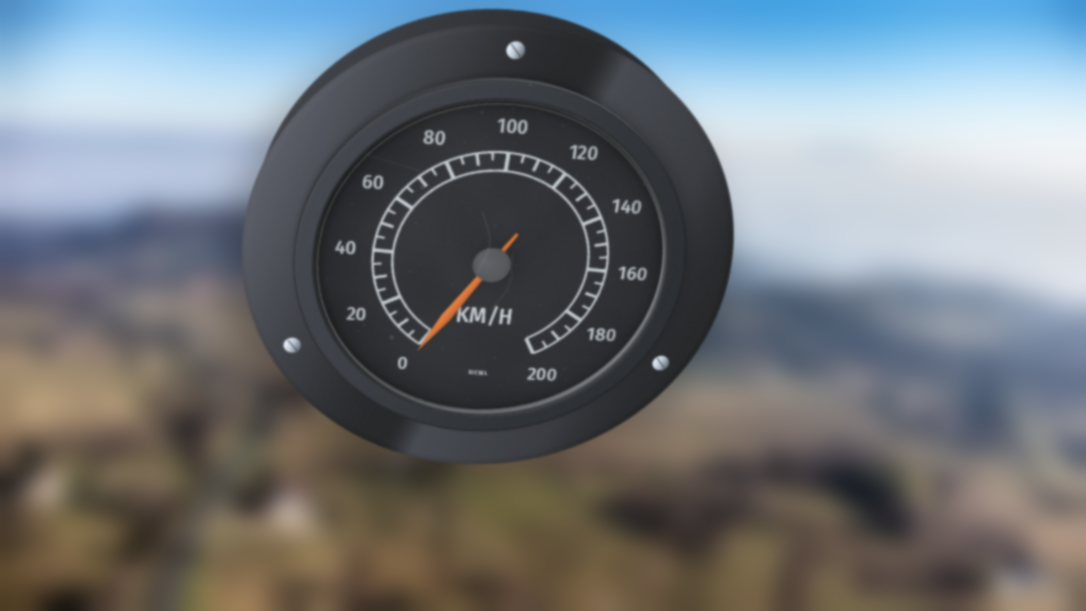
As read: value=0 unit=km/h
